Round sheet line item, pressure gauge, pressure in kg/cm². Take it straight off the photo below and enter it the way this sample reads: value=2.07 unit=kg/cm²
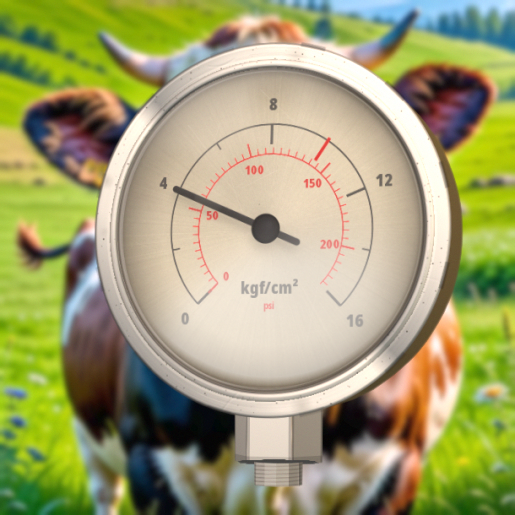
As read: value=4 unit=kg/cm²
